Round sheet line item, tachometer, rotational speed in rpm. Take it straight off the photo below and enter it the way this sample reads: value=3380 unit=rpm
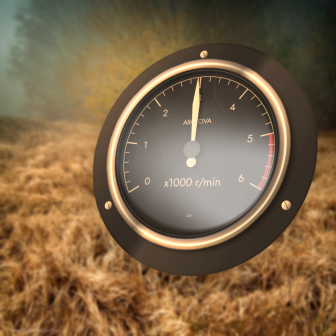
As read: value=3000 unit=rpm
